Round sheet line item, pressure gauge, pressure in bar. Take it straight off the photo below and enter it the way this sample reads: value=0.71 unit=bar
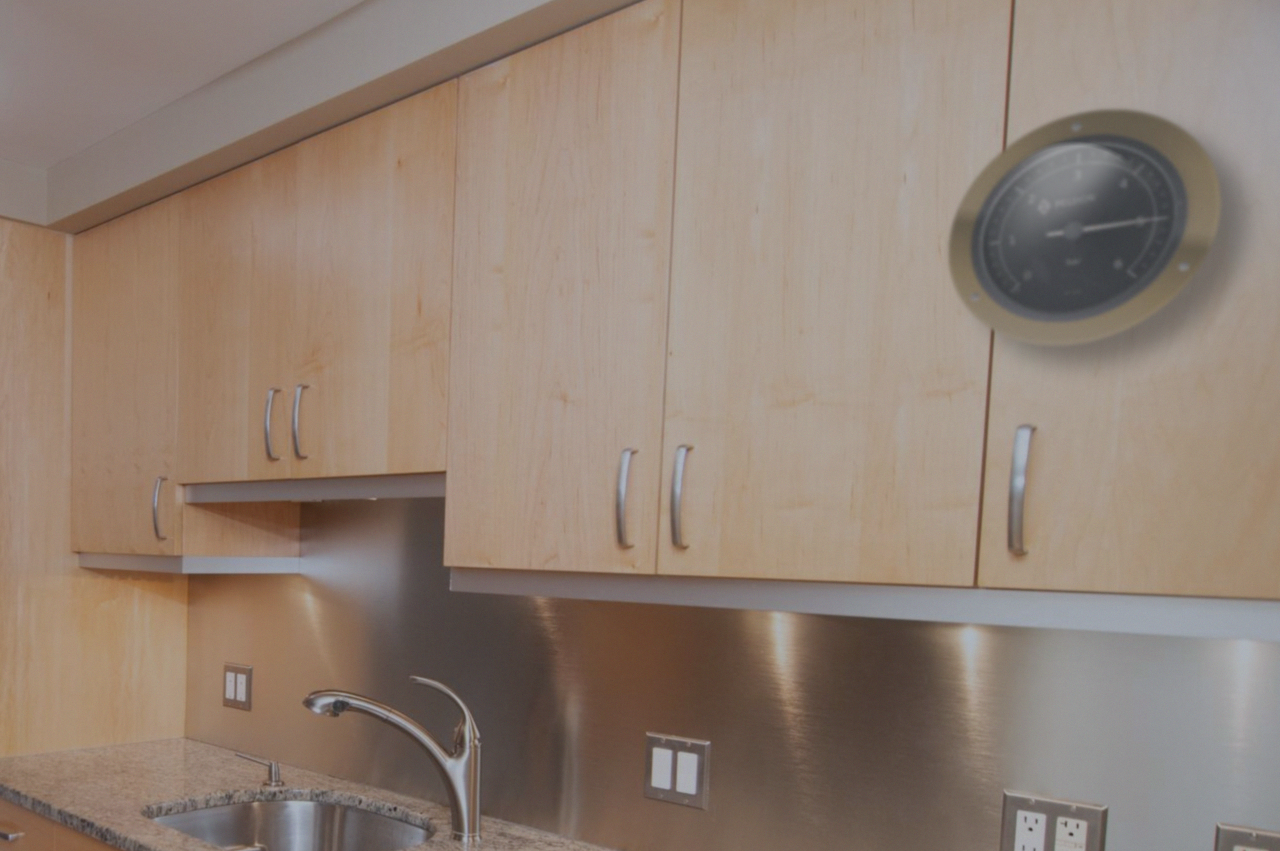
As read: value=5 unit=bar
